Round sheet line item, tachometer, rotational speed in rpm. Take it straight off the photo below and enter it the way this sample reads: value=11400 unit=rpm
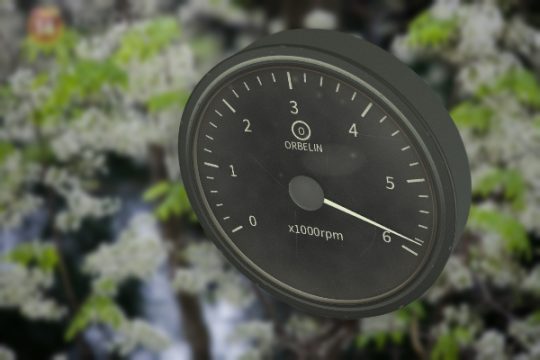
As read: value=5800 unit=rpm
